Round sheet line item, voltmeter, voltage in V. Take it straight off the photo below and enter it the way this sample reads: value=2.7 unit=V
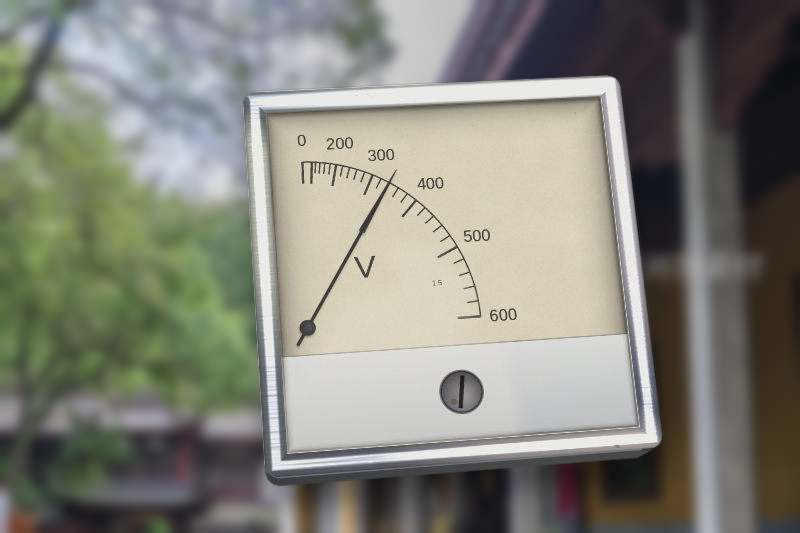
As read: value=340 unit=V
